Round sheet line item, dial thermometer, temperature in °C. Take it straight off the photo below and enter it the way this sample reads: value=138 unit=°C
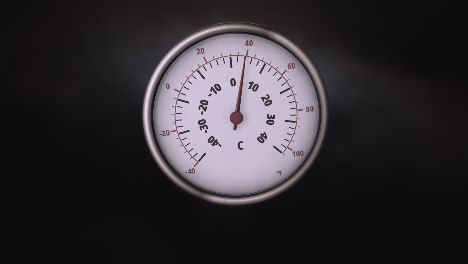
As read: value=4 unit=°C
